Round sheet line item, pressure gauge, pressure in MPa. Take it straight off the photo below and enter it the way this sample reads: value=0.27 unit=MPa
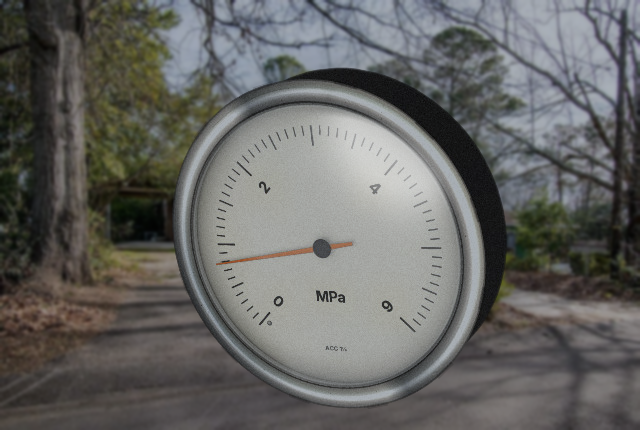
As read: value=0.8 unit=MPa
